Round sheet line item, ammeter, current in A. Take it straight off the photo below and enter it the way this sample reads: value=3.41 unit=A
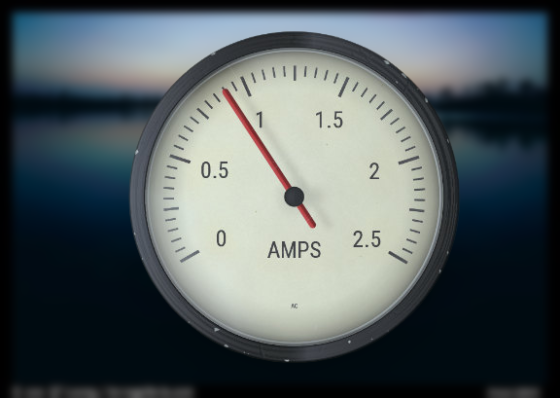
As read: value=0.9 unit=A
